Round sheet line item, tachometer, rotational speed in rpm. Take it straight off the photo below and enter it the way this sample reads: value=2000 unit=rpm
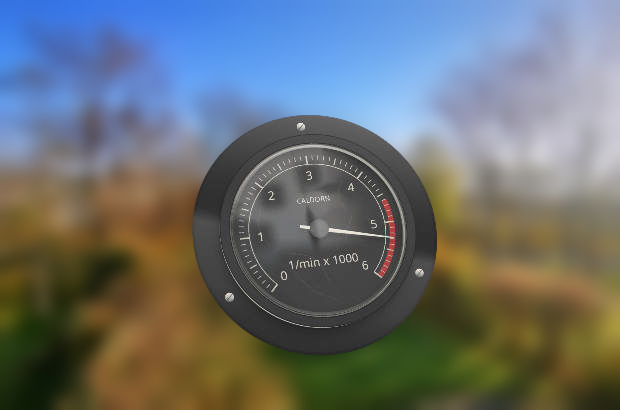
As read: value=5300 unit=rpm
